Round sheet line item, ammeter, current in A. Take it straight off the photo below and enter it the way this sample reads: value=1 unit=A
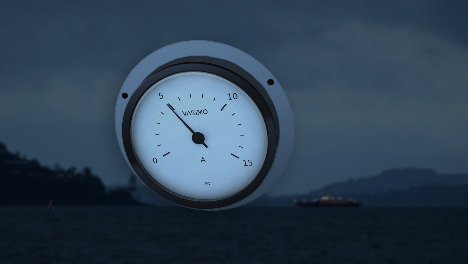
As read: value=5 unit=A
